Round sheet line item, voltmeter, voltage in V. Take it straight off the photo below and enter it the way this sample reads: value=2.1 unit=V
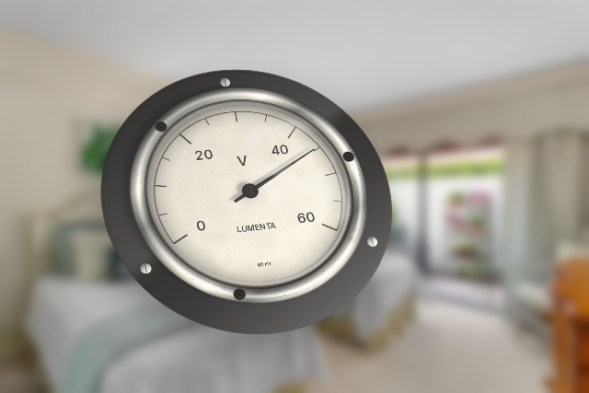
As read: value=45 unit=V
